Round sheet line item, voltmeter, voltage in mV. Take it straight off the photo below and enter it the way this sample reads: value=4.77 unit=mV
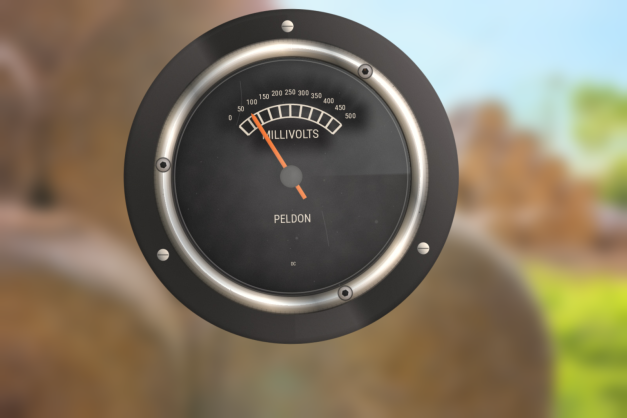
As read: value=75 unit=mV
